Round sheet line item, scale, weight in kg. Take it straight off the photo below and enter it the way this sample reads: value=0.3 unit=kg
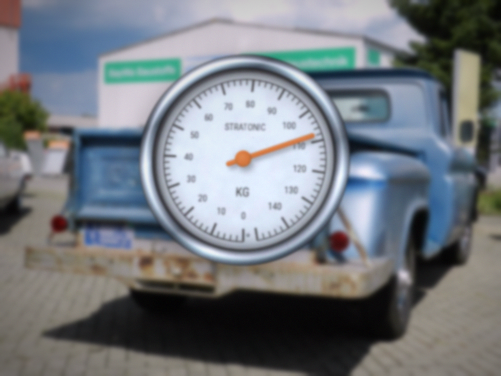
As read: value=108 unit=kg
